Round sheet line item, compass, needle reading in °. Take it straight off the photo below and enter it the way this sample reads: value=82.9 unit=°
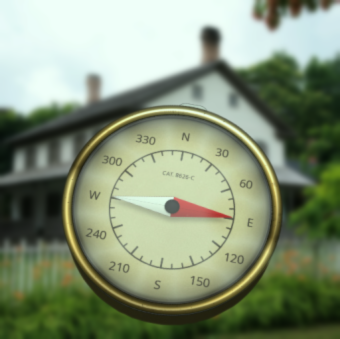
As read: value=90 unit=°
